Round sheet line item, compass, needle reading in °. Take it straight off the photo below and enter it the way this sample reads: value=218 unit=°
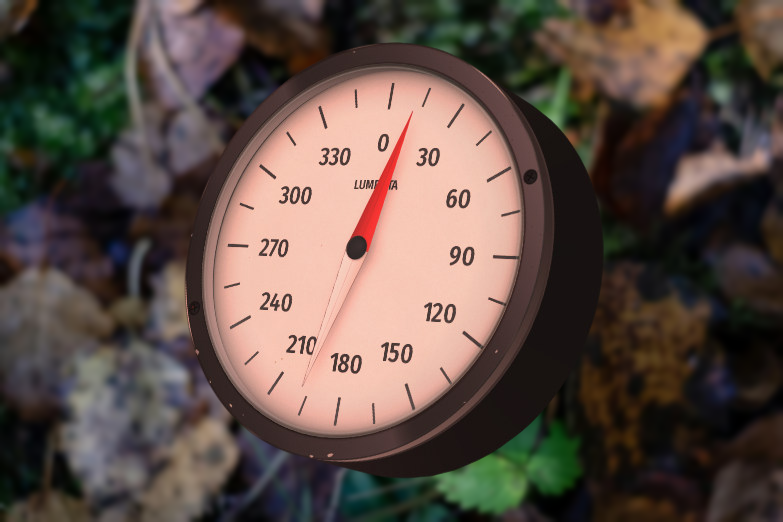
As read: value=15 unit=°
